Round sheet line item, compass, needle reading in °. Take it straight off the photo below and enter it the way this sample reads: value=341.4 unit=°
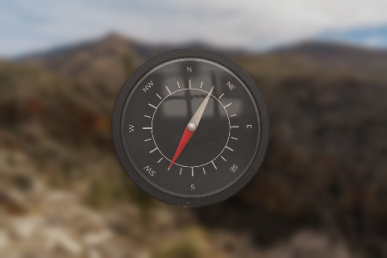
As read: value=210 unit=°
